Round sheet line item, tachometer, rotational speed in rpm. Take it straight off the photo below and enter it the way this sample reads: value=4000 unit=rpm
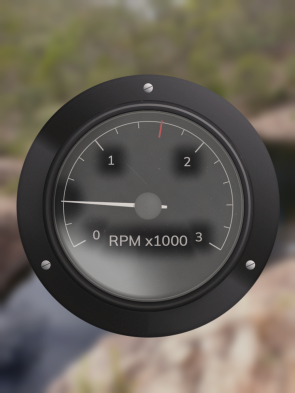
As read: value=400 unit=rpm
